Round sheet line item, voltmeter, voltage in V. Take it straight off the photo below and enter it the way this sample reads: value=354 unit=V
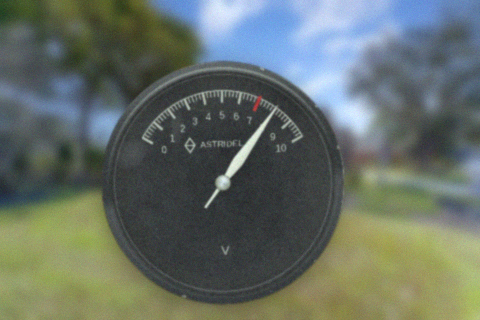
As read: value=8 unit=V
